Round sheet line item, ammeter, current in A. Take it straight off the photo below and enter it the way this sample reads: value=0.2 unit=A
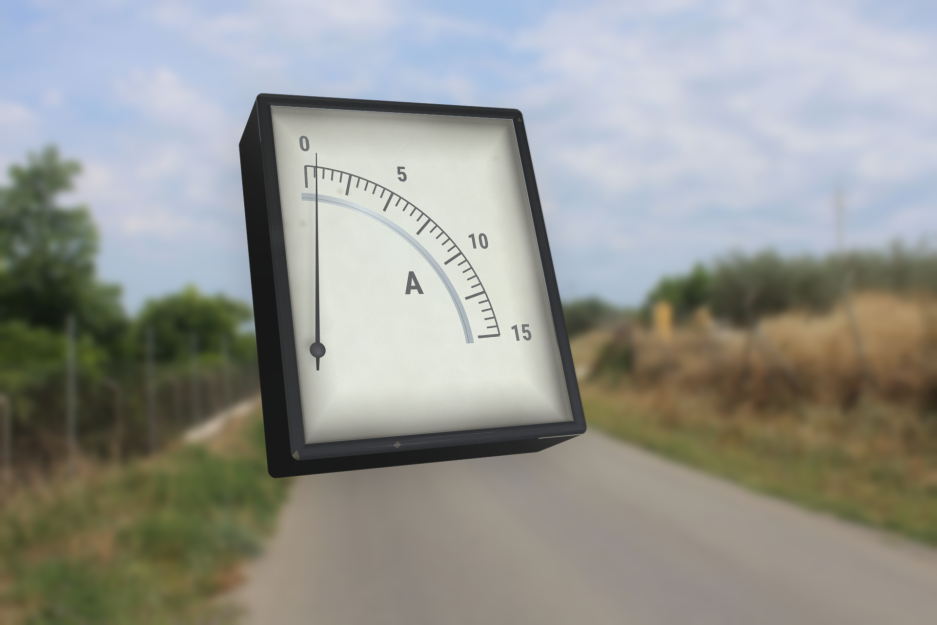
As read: value=0.5 unit=A
